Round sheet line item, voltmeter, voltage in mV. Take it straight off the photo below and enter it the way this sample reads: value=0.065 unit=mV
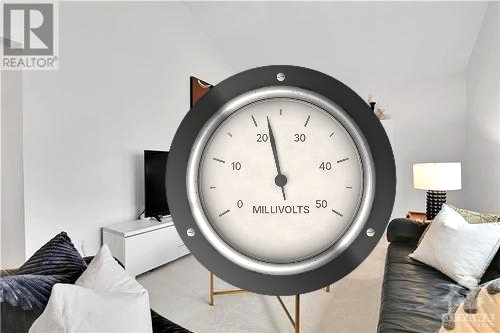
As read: value=22.5 unit=mV
